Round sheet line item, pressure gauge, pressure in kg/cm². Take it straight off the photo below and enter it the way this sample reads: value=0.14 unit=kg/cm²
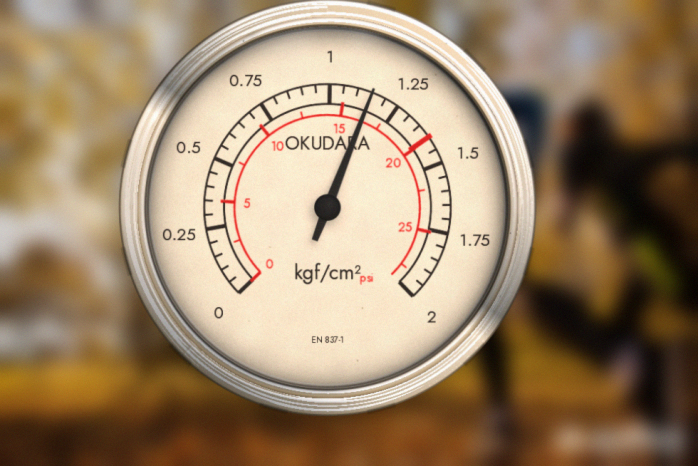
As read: value=1.15 unit=kg/cm²
